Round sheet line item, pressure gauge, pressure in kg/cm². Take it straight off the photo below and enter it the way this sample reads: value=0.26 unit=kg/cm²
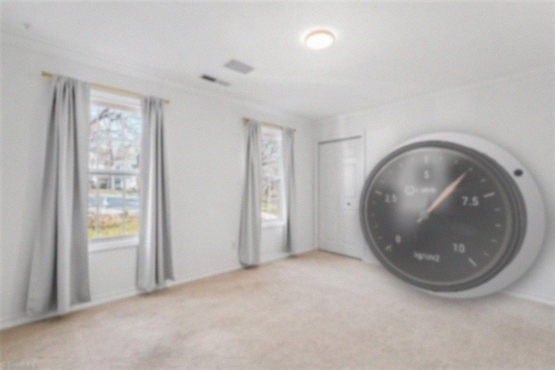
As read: value=6.5 unit=kg/cm²
